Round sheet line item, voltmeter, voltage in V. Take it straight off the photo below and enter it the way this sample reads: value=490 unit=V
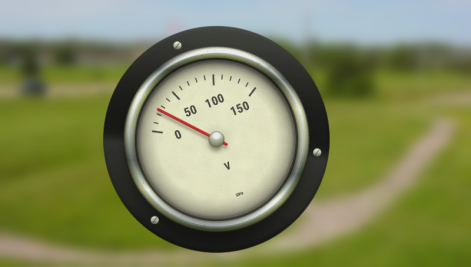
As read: value=25 unit=V
